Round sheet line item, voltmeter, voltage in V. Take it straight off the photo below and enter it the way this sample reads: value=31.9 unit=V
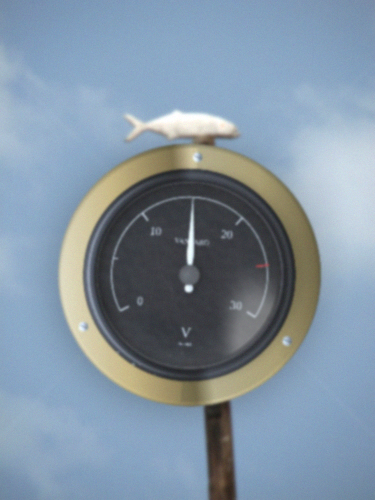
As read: value=15 unit=V
